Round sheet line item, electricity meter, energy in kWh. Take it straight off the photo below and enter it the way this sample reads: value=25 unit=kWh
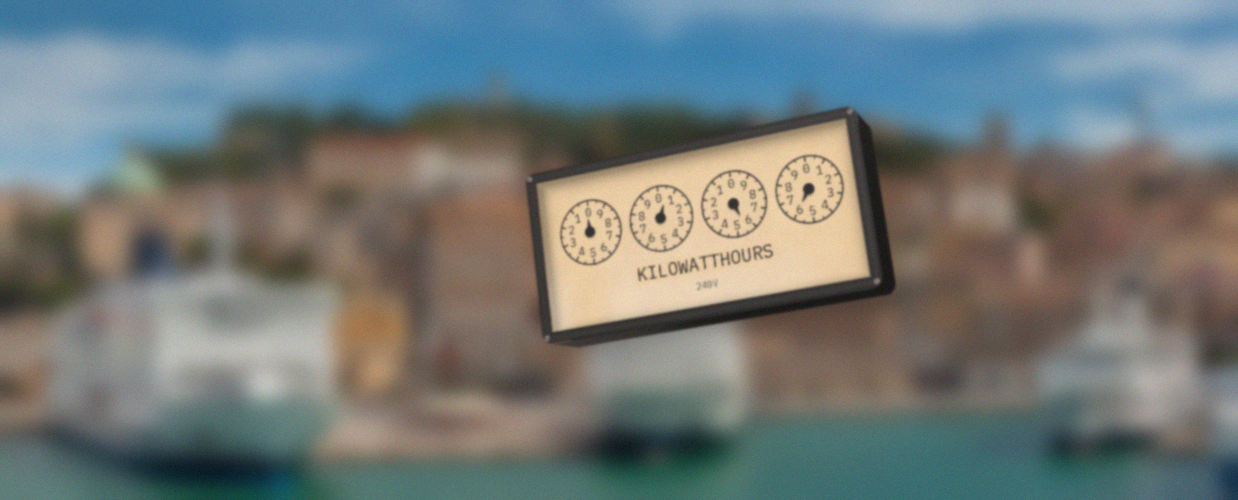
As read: value=56 unit=kWh
